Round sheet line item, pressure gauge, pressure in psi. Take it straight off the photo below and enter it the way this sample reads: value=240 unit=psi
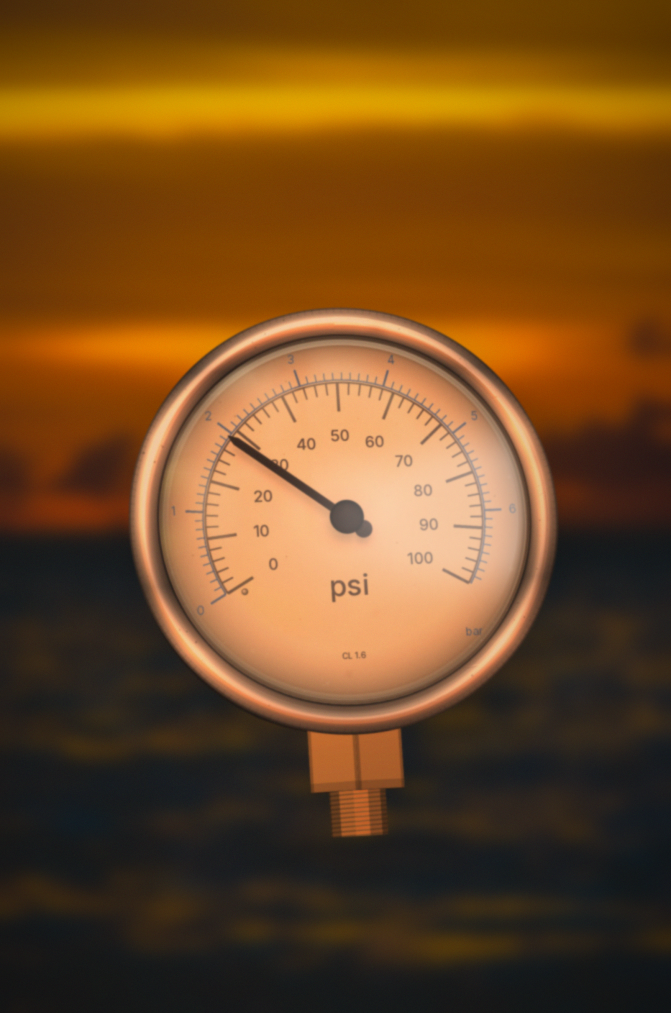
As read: value=28 unit=psi
